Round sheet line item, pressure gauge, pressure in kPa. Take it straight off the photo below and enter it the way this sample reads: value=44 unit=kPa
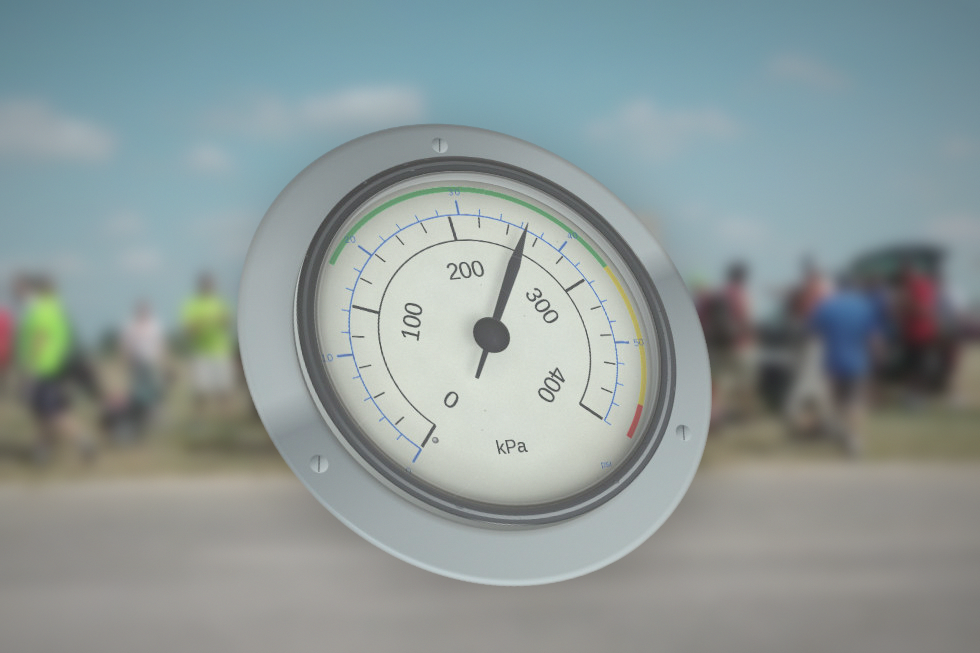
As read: value=250 unit=kPa
